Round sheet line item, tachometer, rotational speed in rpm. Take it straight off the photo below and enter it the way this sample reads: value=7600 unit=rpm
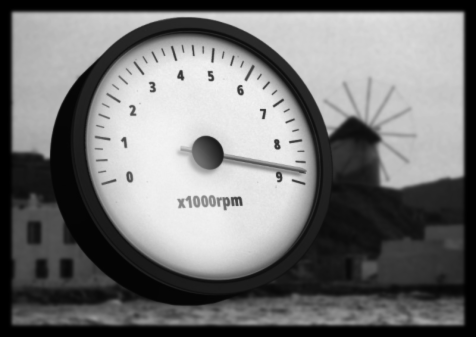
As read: value=8750 unit=rpm
